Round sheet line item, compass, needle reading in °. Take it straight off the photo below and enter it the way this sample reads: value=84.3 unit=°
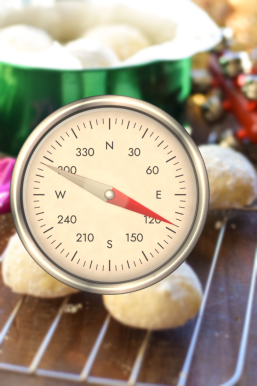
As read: value=115 unit=°
